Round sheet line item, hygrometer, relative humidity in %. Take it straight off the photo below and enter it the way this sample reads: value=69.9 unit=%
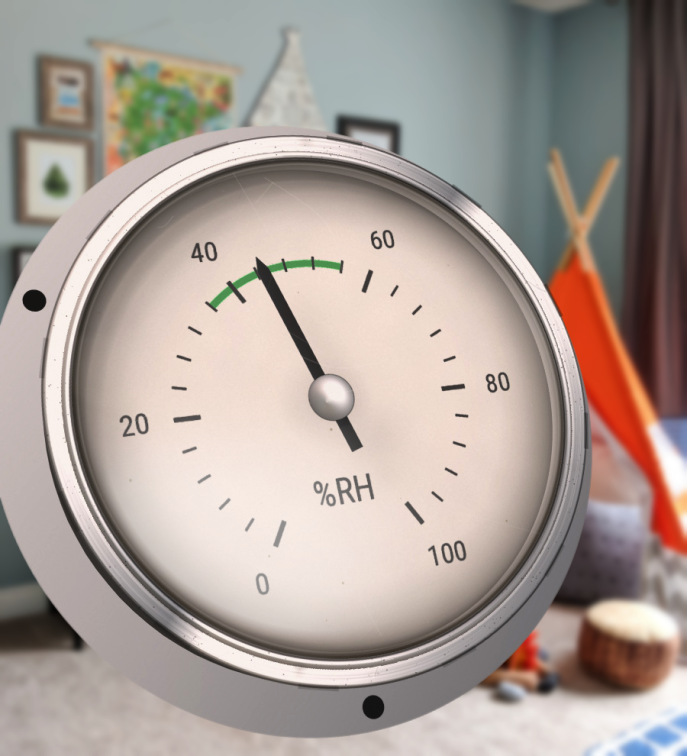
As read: value=44 unit=%
